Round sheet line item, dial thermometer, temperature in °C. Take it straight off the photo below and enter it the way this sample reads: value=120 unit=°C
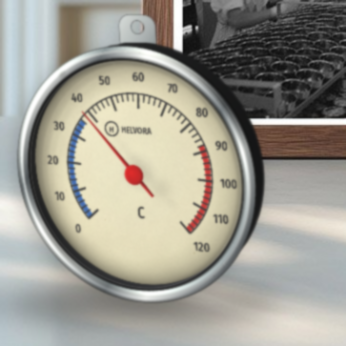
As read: value=40 unit=°C
